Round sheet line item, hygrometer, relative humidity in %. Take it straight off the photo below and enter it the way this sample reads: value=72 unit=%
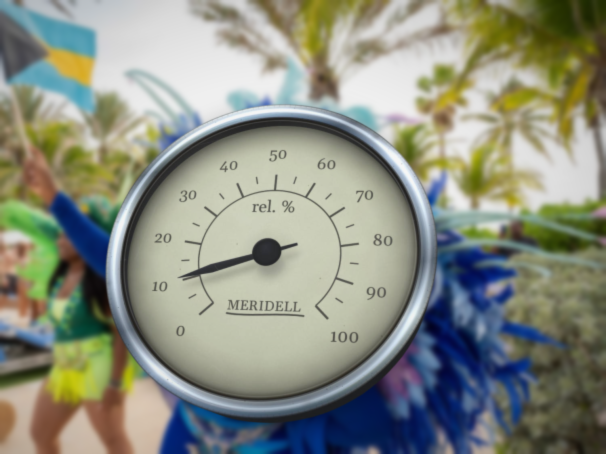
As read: value=10 unit=%
